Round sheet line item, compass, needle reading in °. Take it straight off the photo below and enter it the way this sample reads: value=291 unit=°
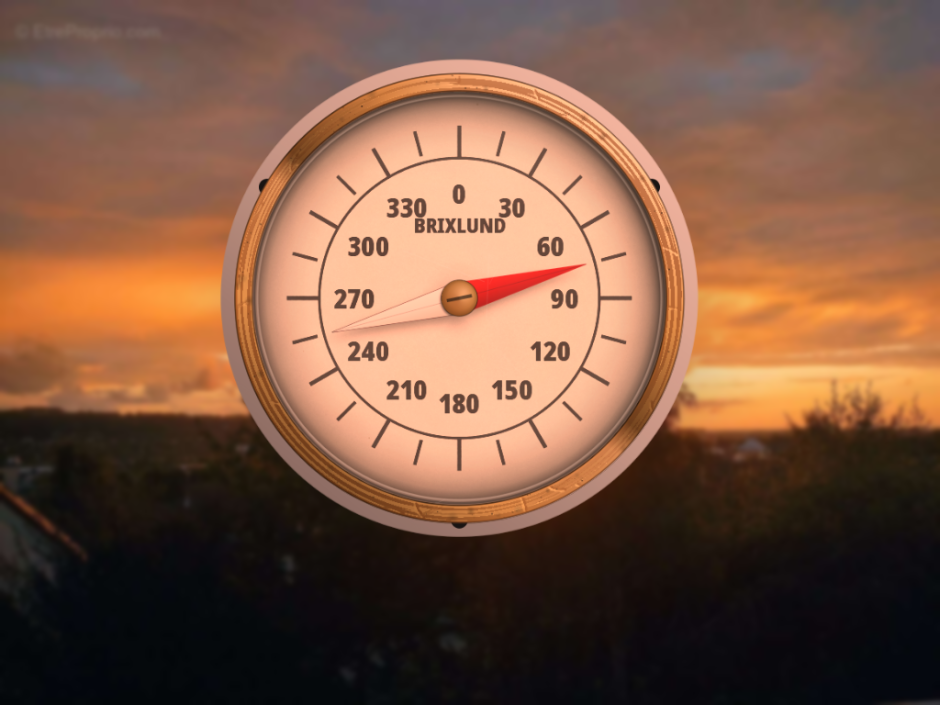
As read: value=75 unit=°
